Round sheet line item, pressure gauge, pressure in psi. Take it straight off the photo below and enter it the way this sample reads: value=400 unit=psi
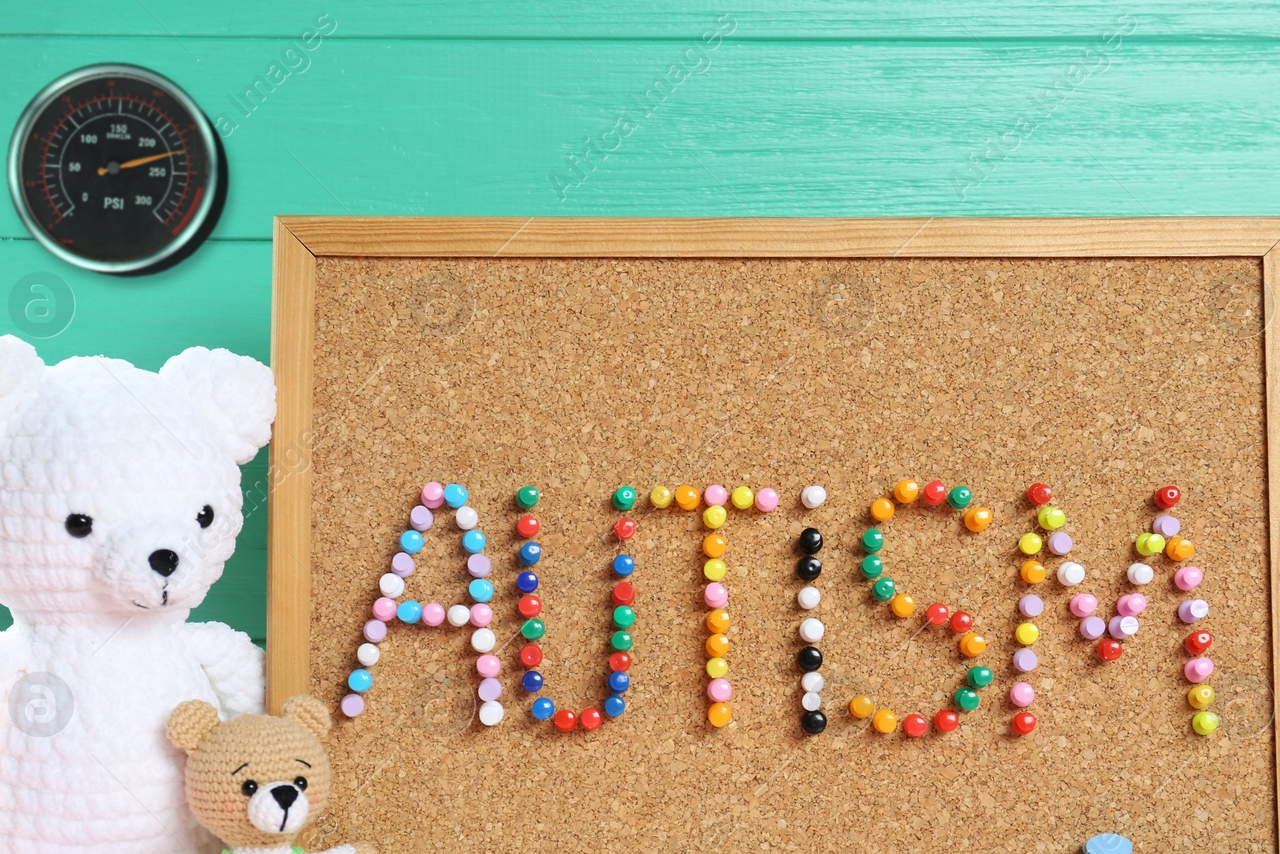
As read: value=230 unit=psi
